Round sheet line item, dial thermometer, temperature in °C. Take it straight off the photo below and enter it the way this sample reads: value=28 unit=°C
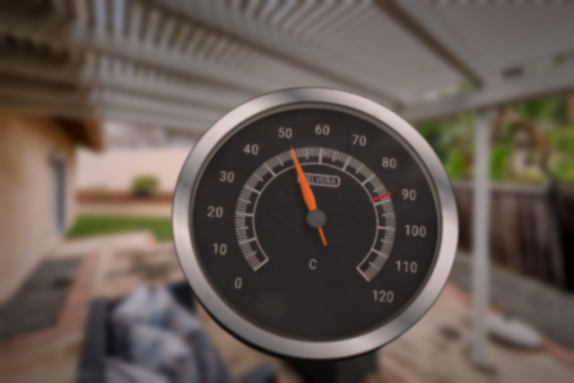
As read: value=50 unit=°C
